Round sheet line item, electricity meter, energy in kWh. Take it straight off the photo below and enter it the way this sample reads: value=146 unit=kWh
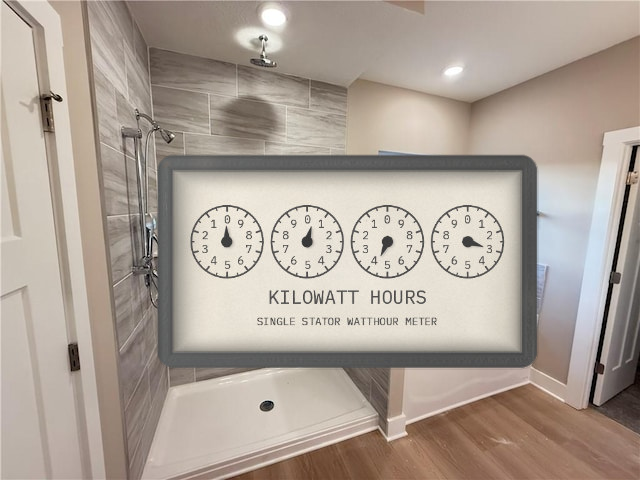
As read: value=43 unit=kWh
